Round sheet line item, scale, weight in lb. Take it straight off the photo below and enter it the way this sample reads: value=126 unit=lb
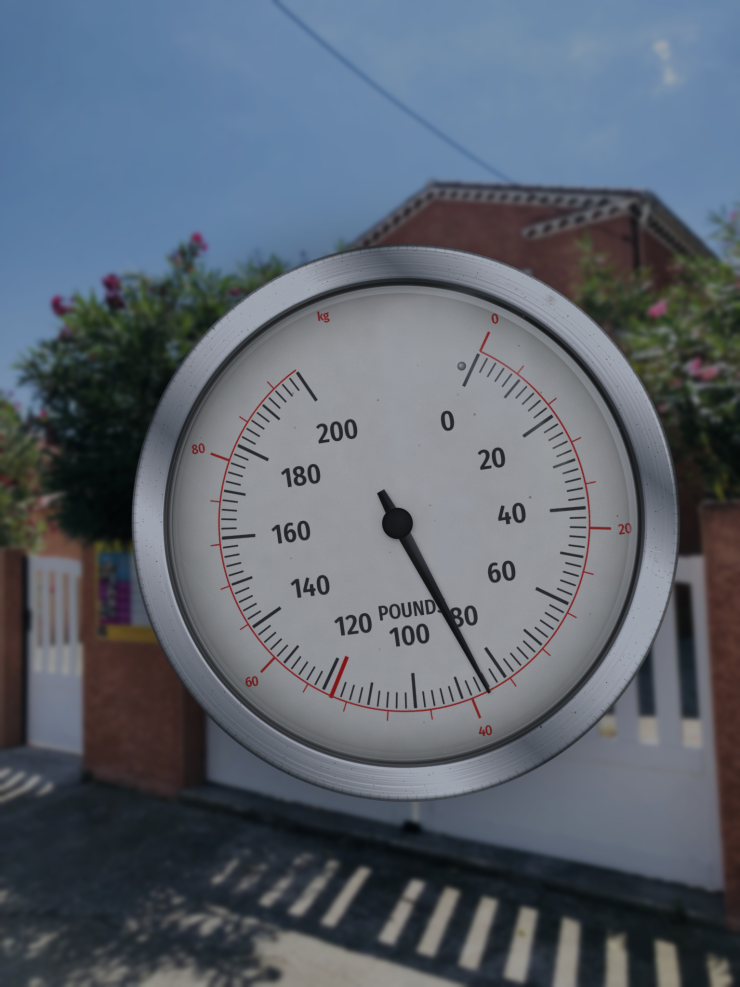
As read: value=84 unit=lb
